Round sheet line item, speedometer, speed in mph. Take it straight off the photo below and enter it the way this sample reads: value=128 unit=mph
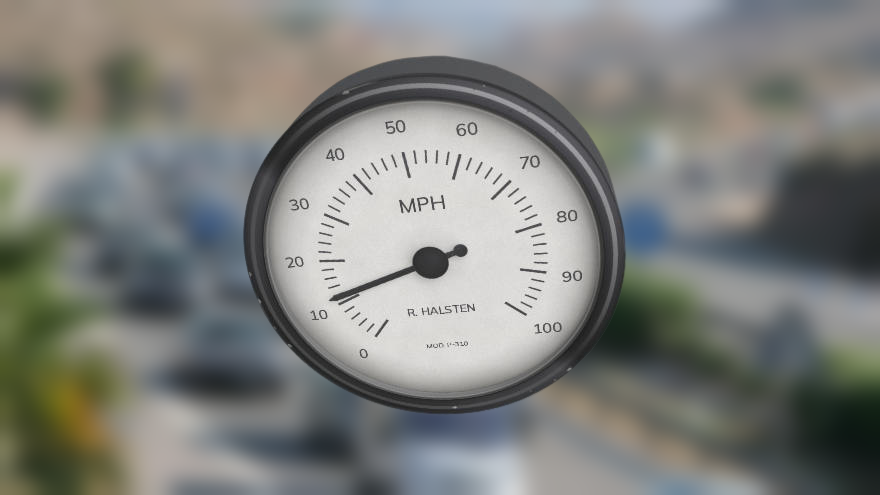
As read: value=12 unit=mph
